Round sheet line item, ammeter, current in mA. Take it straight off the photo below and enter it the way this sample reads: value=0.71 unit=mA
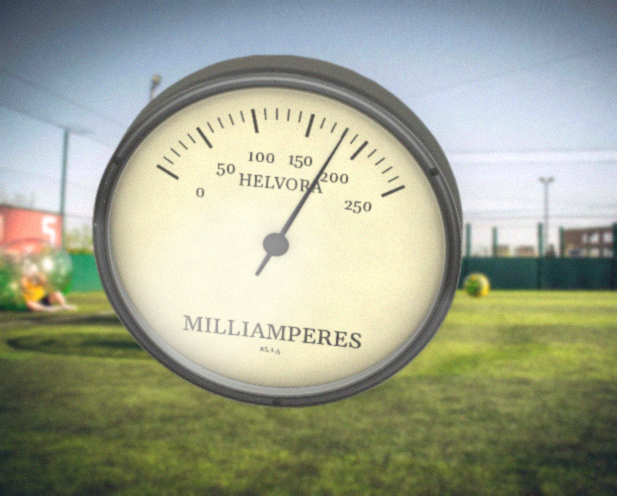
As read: value=180 unit=mA
